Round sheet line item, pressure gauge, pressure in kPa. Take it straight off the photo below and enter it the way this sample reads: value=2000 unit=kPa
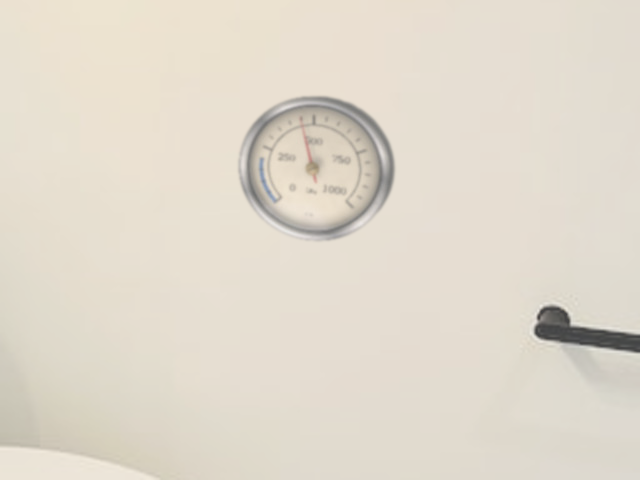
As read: value=450 unit=kPa
